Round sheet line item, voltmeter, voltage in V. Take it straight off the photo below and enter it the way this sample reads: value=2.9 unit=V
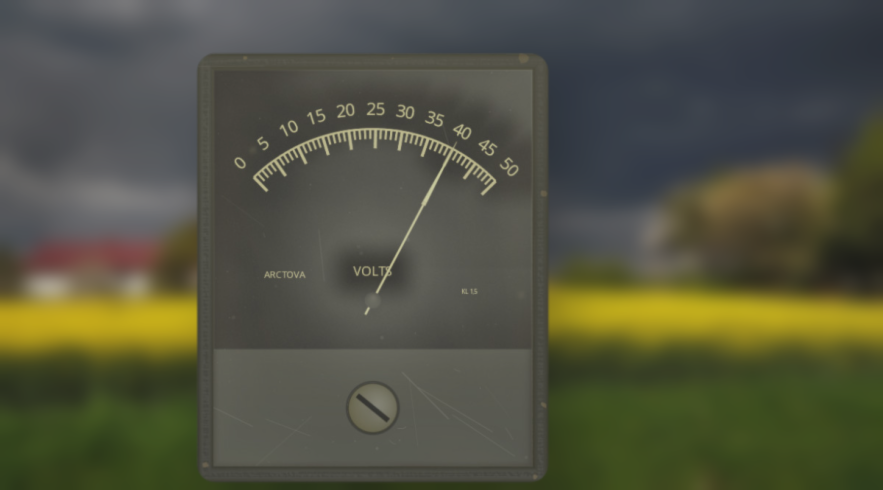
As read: value=40 unit=V
